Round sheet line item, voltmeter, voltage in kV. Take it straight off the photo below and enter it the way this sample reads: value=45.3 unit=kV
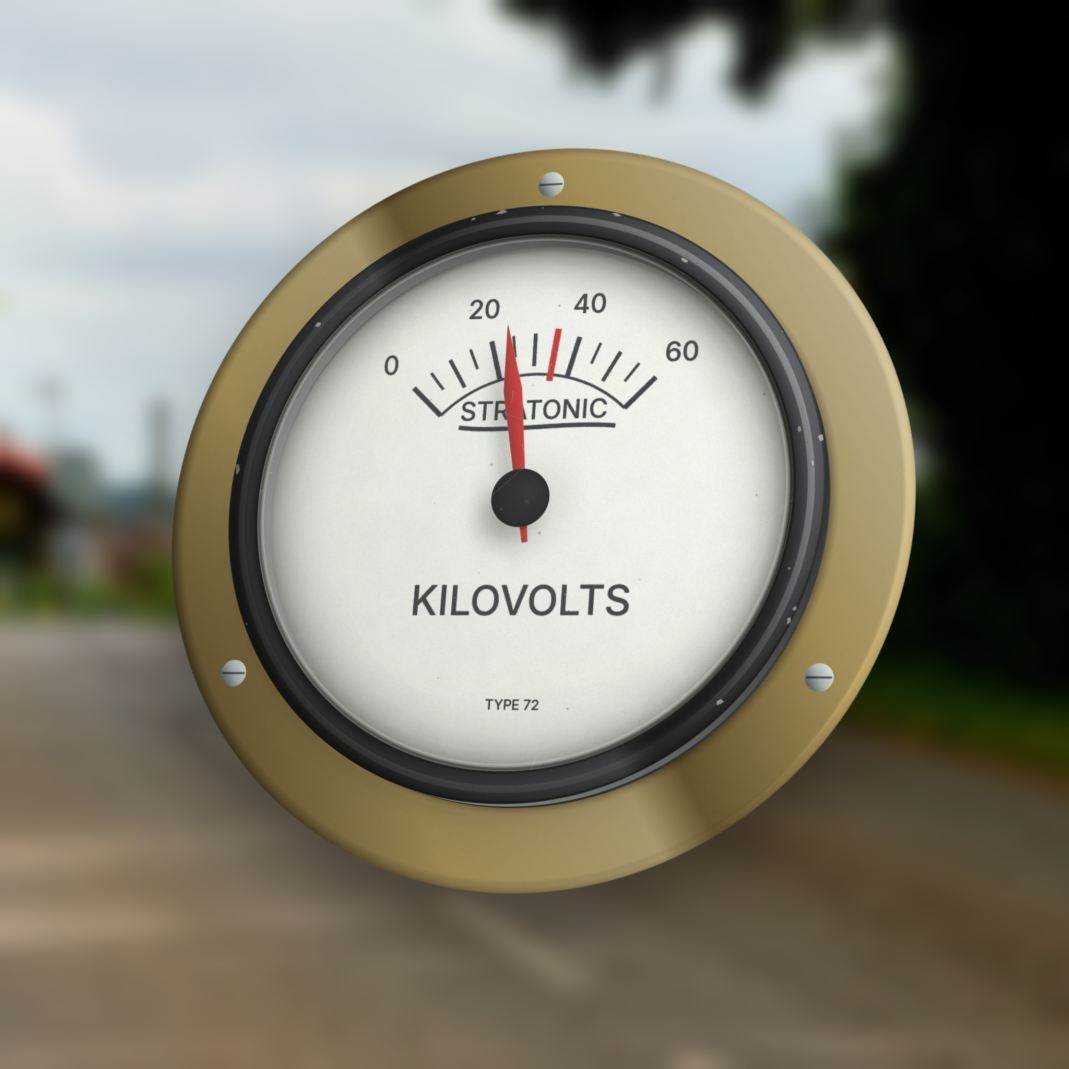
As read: value=25 unit=kV
